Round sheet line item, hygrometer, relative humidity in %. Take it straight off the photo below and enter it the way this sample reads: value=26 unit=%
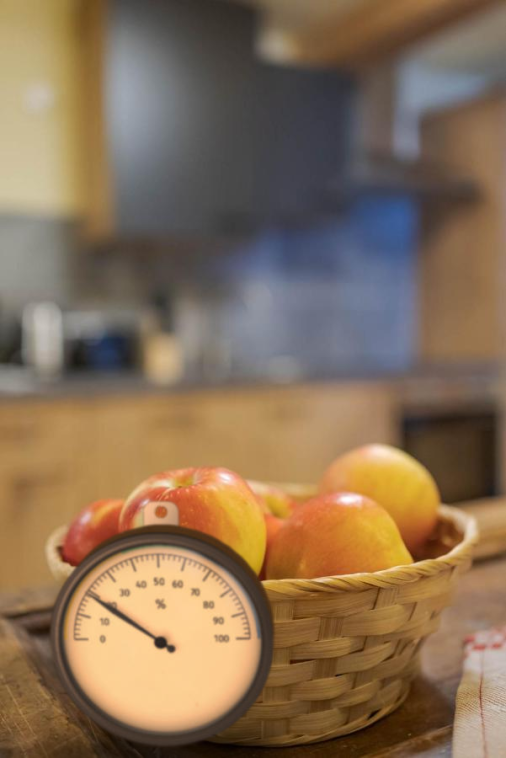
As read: value=20 unit=%
